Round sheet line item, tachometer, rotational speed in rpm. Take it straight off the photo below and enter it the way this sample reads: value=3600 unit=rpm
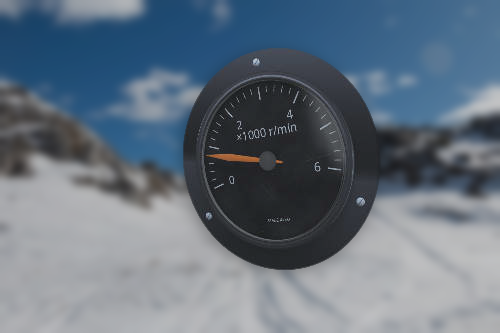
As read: value=800 unit=rpm
